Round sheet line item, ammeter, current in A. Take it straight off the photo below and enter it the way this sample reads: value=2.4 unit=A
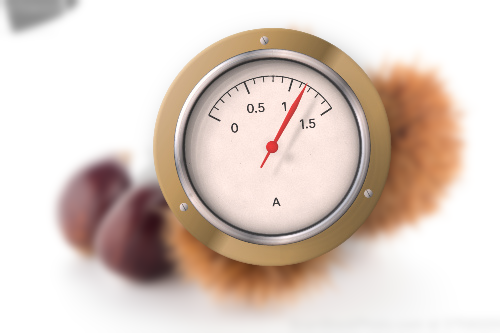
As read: value=1.15 unit=A
